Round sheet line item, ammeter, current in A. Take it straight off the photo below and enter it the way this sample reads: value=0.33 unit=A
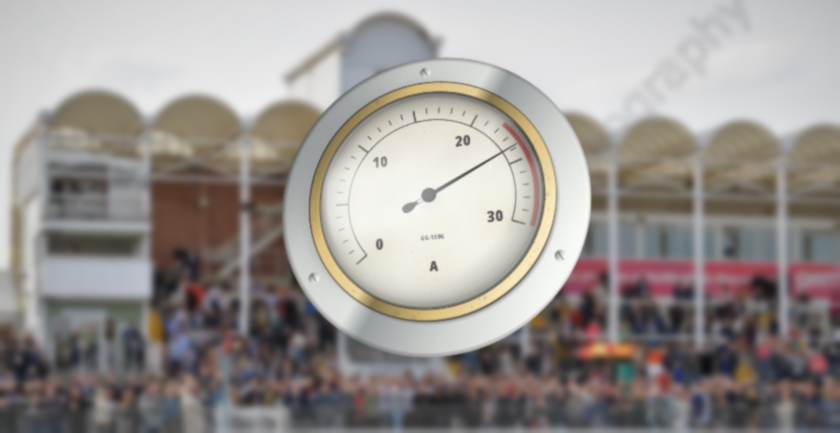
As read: value=24 unit=A
